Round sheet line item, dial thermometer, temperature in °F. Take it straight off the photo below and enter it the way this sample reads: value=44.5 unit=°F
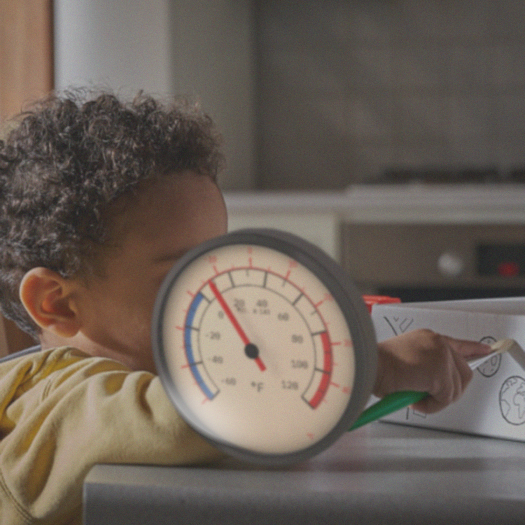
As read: value=10 unit=°F
